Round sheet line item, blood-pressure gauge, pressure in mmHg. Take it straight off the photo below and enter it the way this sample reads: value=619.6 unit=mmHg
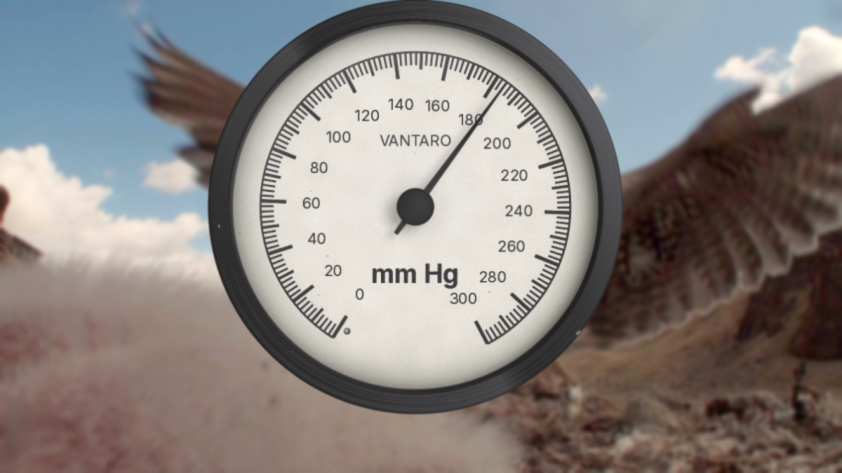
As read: value=184 unit=mmHg
